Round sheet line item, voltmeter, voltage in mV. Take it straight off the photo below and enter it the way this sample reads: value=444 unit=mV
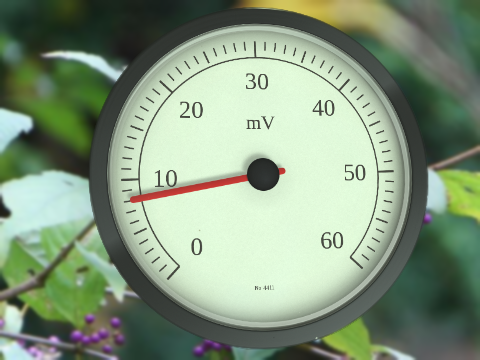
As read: value=8 unit=mV
